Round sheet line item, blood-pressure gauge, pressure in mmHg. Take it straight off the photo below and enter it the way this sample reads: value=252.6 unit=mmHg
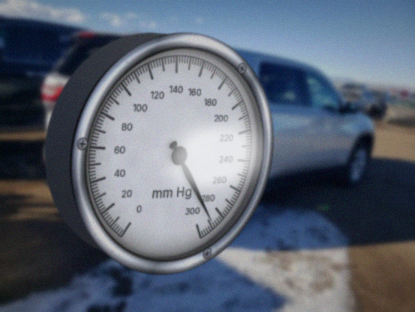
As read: value=290 unit=mmHg
